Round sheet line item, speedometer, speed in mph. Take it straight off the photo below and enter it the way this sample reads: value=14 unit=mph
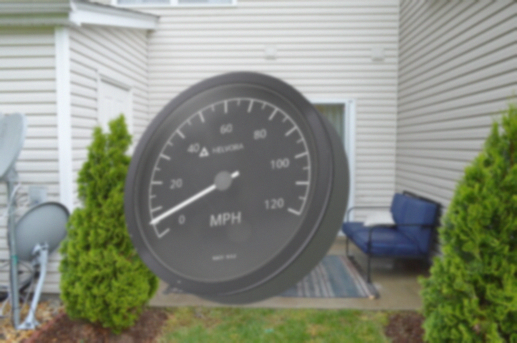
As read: value=5 unit=mph
